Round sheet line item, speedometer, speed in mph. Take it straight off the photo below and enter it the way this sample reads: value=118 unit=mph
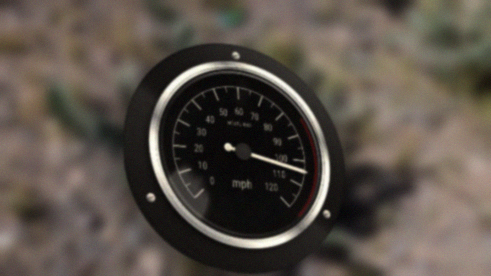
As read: value=105 unit=mph
